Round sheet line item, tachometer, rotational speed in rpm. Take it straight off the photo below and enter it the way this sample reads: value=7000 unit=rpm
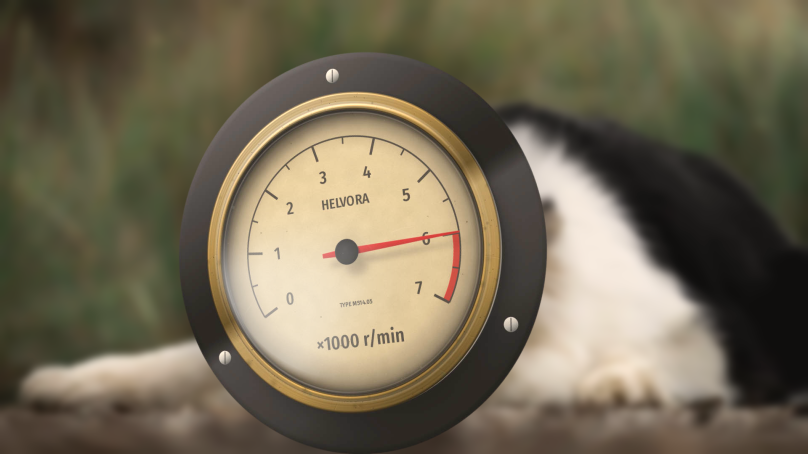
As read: value=6000 unit=rpm
